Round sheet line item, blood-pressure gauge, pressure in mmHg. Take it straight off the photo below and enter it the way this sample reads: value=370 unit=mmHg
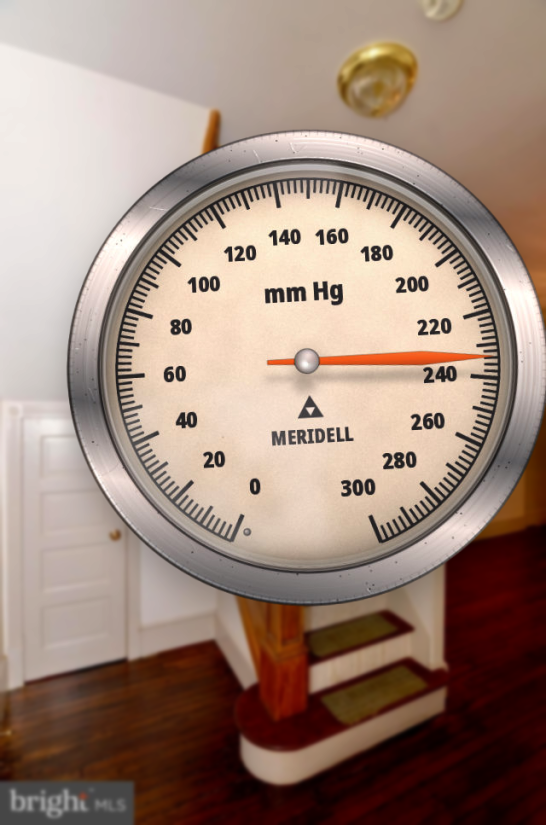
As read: value=234 unit=mmHg
